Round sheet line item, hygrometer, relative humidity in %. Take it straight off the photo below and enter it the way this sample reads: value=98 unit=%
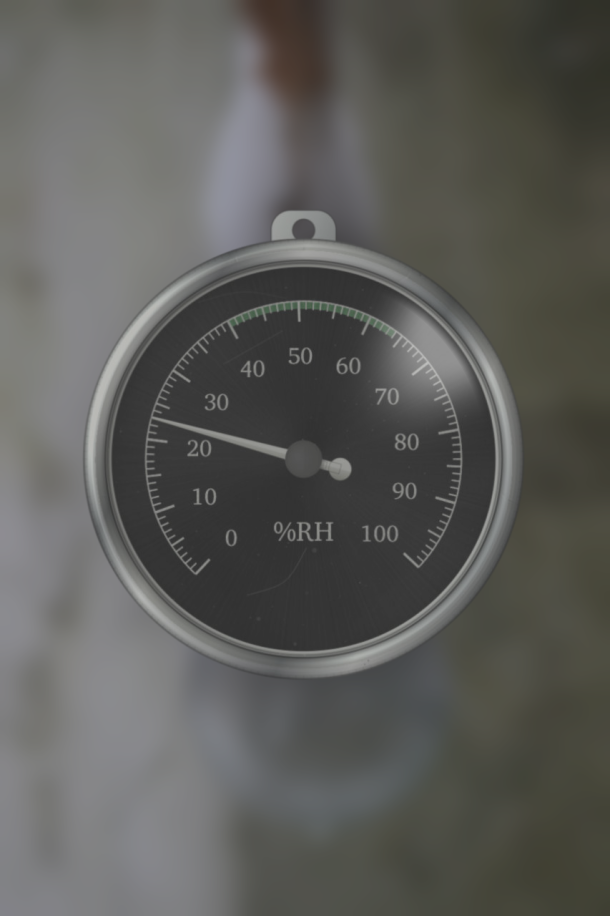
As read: value=23 unit=%
